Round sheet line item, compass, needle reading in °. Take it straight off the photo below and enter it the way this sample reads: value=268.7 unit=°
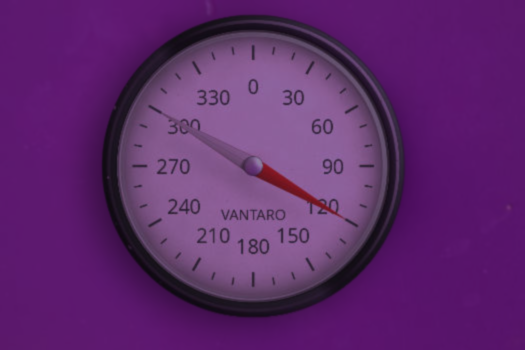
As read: value=120 unit=°
